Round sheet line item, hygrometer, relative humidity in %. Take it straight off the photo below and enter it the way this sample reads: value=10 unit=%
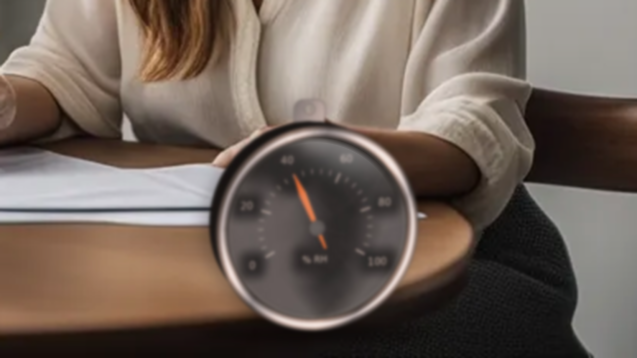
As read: value=40 unit=%
